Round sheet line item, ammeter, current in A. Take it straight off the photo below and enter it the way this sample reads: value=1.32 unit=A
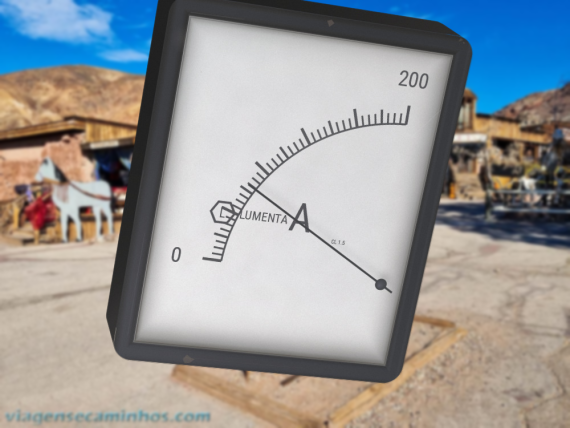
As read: value=65 unit=A
